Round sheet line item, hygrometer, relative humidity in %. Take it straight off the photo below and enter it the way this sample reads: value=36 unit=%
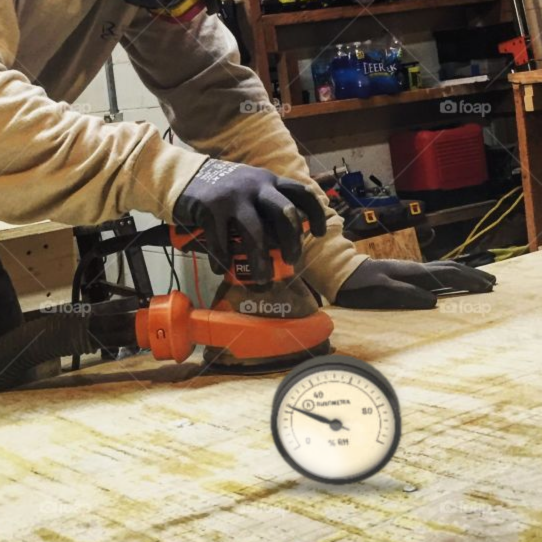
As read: value=24 unit=%
